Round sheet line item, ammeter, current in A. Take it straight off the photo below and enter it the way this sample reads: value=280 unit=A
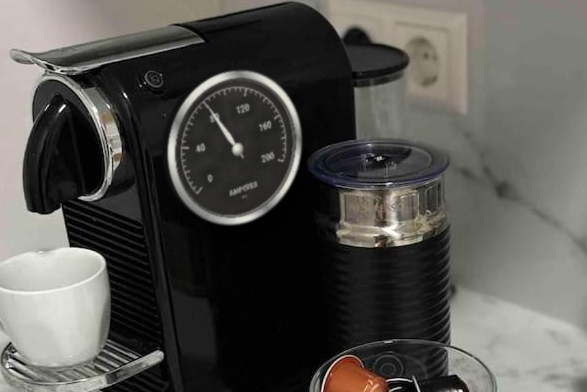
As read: value=80 unit=A
